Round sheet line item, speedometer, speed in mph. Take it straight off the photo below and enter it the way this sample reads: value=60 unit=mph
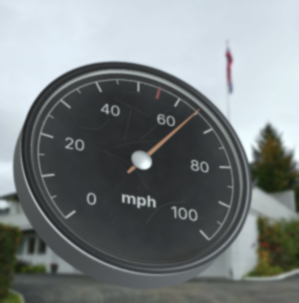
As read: value=65 unit=mph
